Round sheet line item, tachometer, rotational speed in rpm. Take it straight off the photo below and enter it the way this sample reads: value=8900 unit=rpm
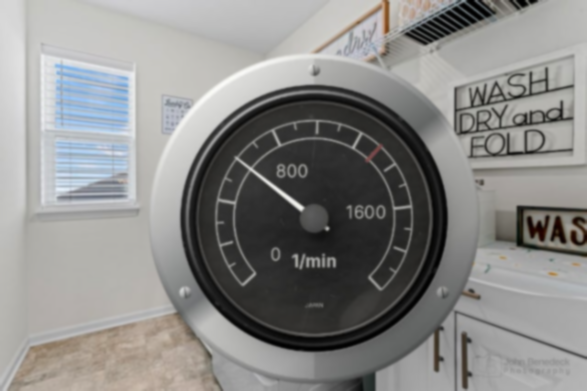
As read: value=600 unit=rpm
